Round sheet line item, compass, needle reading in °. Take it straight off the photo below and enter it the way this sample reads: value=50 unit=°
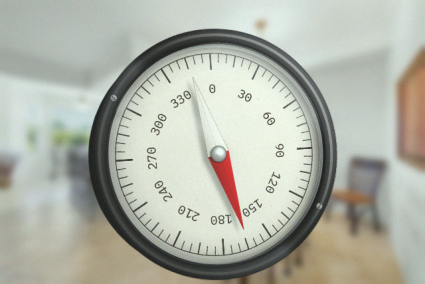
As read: value=165 unit=°
